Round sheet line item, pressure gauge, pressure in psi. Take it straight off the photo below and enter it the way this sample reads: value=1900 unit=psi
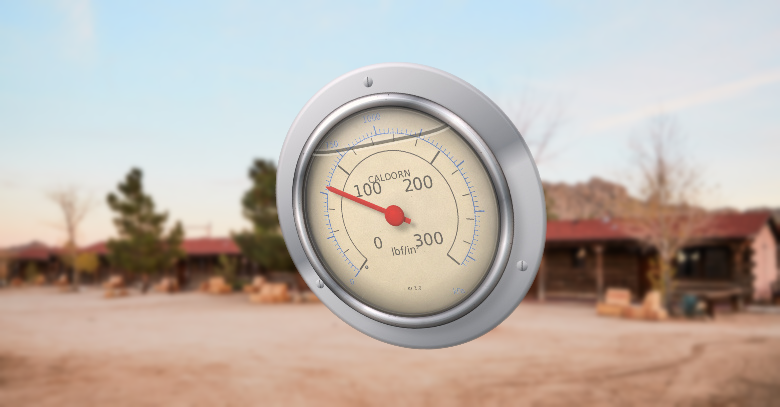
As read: value=80 unit=psi
